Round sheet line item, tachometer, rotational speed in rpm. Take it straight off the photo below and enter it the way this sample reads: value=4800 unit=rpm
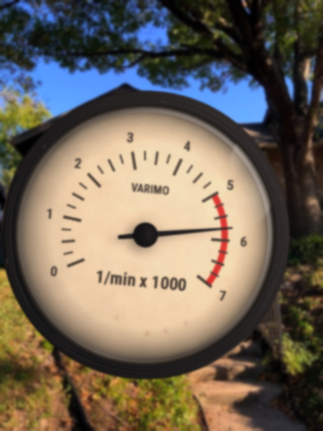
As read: value=5750 unit=rpm
